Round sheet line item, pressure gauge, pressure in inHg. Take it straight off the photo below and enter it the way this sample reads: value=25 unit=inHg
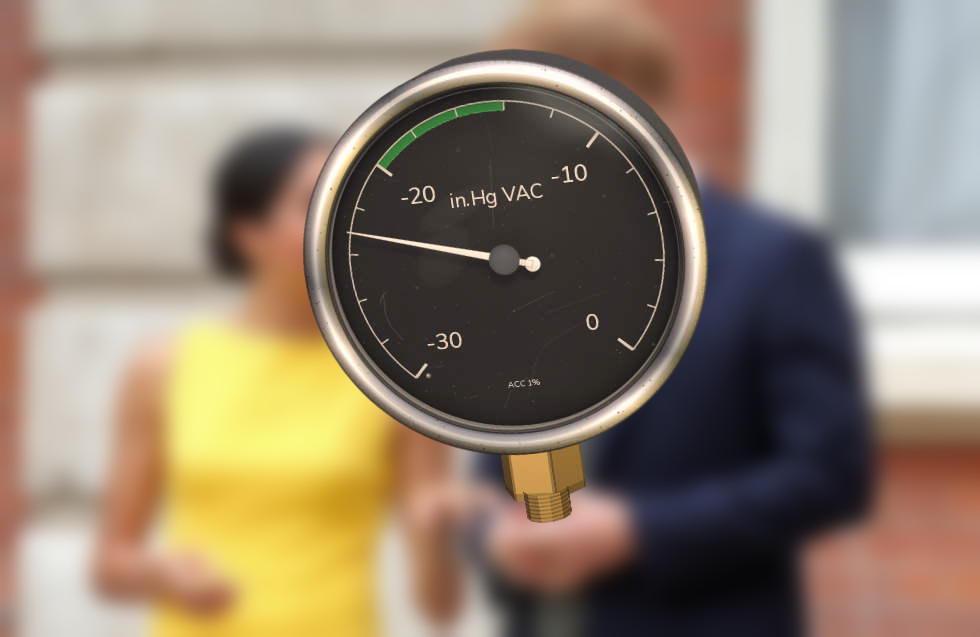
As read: value=-23 unit=inHg
